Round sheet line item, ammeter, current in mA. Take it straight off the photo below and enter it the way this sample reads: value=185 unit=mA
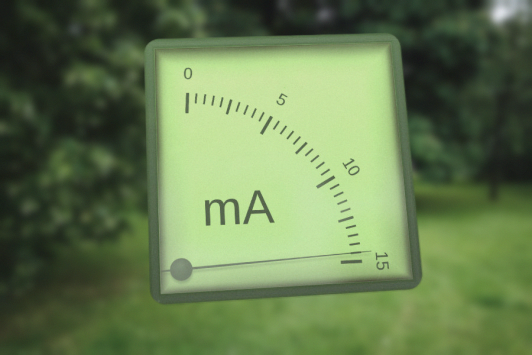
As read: value=14.5 unit=mA
